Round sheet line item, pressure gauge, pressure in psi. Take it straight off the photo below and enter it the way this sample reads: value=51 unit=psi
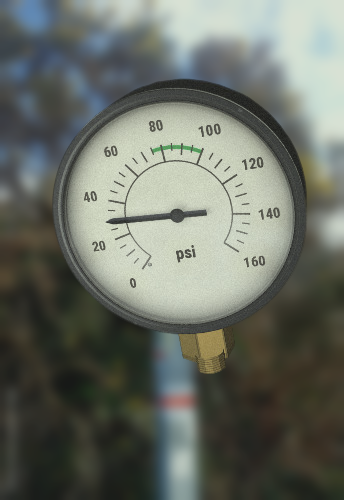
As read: value=30 unit=psi
